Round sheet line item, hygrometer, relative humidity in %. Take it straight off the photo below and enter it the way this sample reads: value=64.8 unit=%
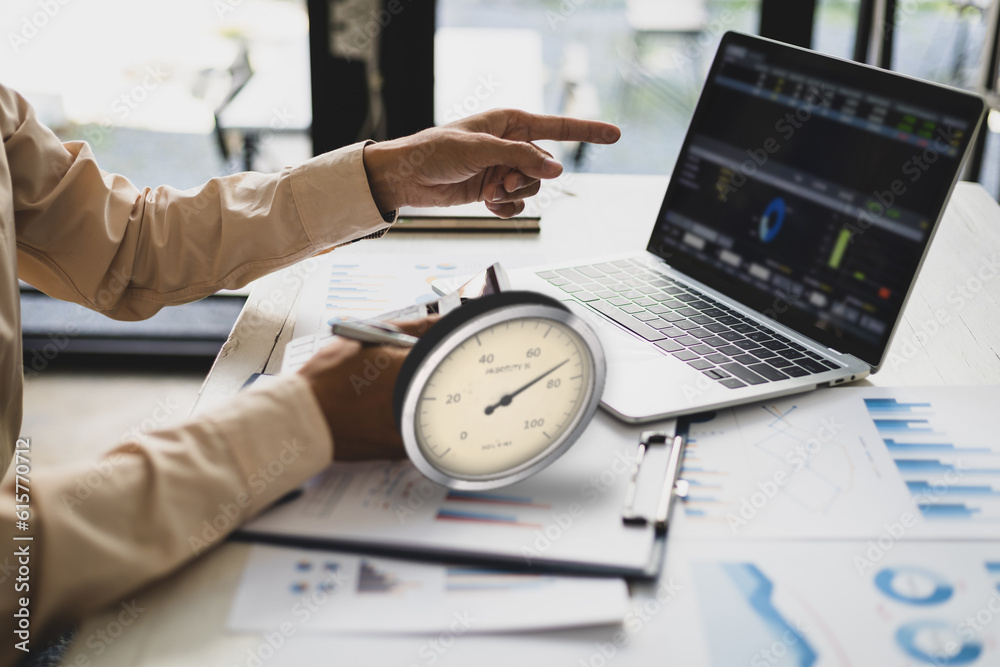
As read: value=72 unit=%
